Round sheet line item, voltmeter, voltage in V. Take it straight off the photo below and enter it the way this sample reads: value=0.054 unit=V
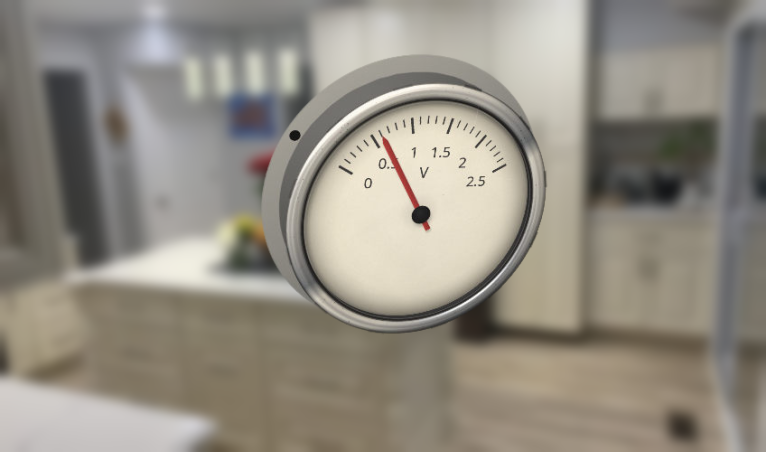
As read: value=0.6 unit=V
